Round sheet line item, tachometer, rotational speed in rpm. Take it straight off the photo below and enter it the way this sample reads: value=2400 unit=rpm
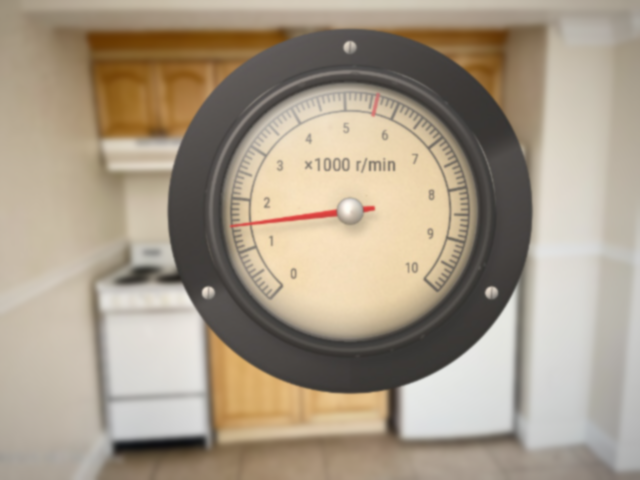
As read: value=1500 unit=rpm
